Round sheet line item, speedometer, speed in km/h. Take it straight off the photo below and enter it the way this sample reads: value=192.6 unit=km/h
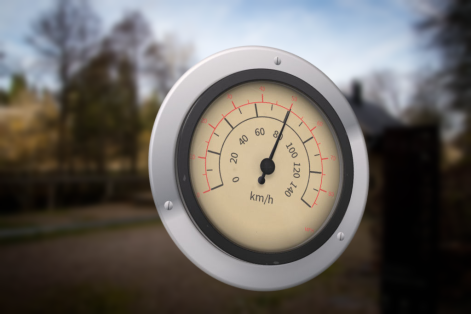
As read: value=80 unit=km/h
